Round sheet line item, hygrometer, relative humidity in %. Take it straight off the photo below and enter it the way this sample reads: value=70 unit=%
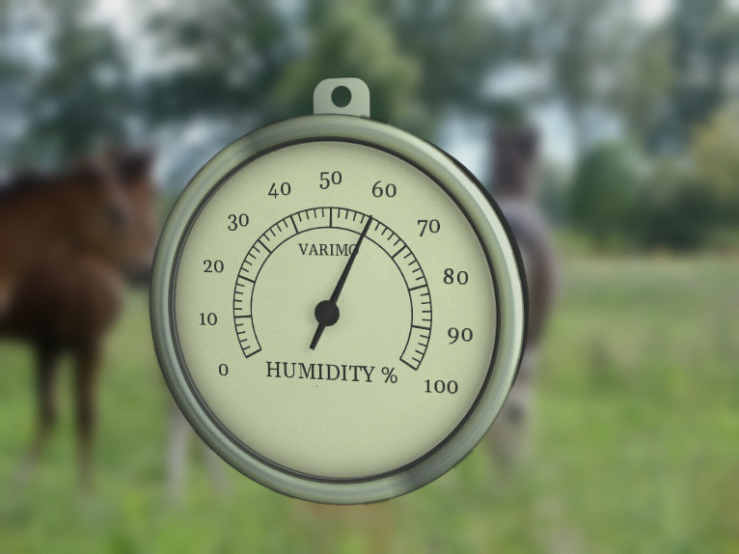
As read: value=60 unit=%
